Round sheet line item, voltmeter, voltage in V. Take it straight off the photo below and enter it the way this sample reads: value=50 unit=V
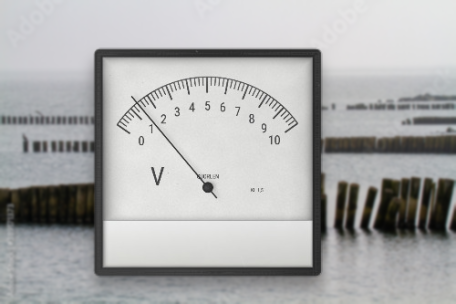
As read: value=1.4 unit=V
